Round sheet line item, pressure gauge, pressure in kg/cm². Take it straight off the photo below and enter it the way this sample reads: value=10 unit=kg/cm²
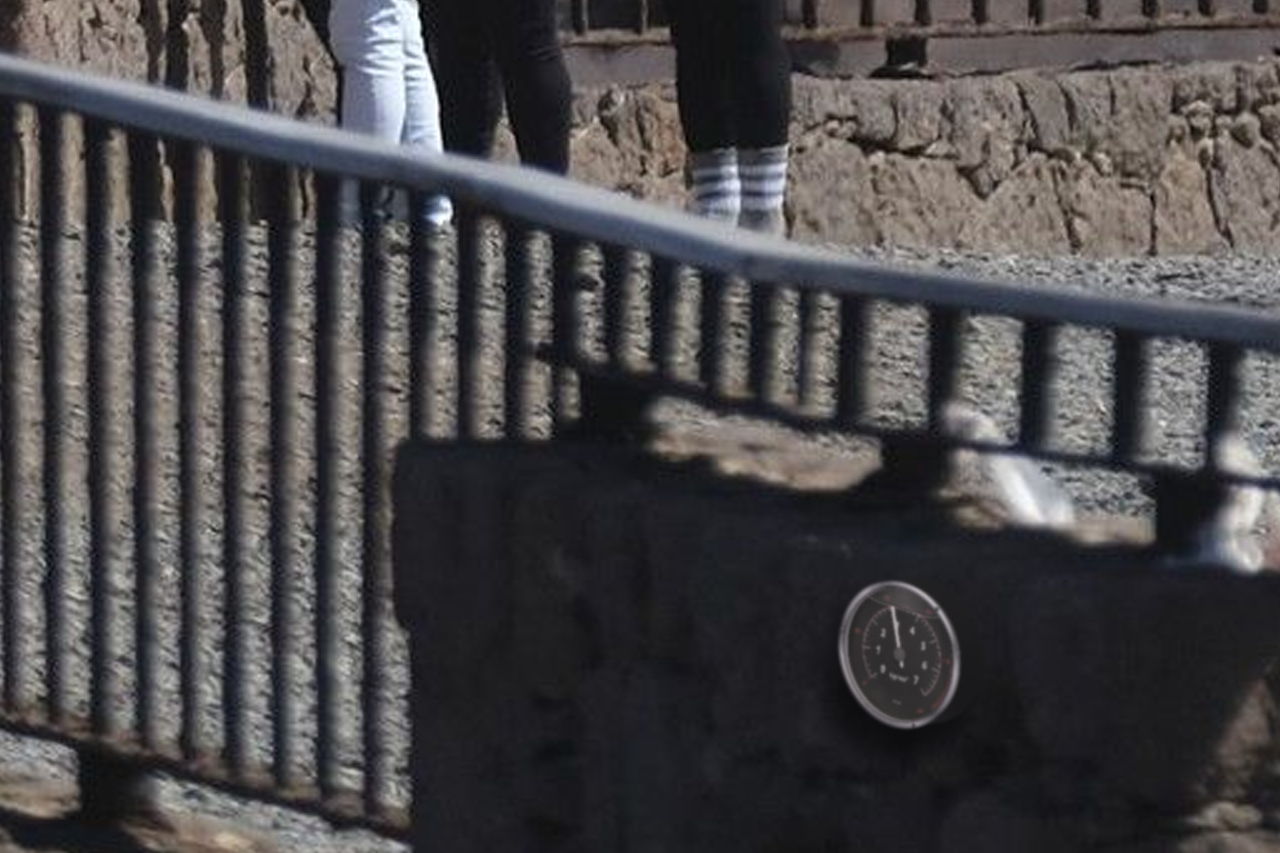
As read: value=3 unit=kg/cm²
